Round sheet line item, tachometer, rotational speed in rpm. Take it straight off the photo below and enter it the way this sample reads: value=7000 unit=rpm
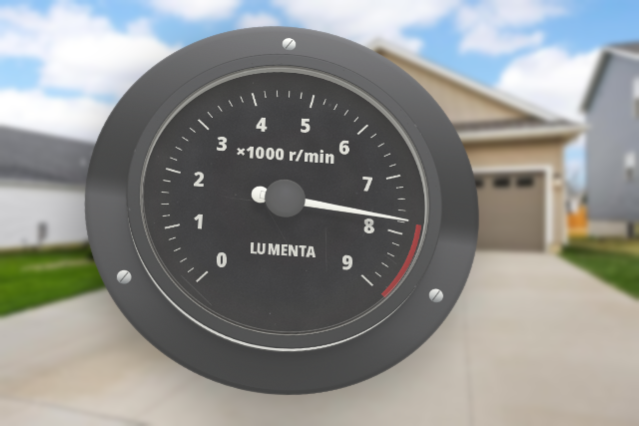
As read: value=7800 unit=rpm
